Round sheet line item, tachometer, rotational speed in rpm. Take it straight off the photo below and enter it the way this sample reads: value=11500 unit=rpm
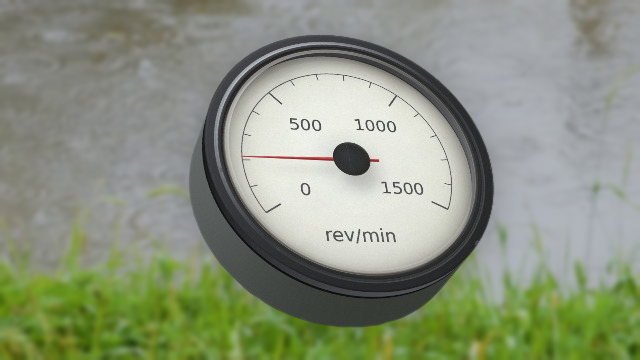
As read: value=200 unit=rpm
